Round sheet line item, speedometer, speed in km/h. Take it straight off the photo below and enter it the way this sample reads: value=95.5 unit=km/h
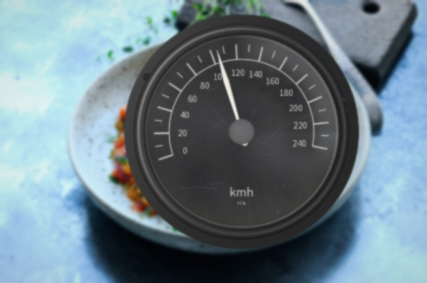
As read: value=105 unit=km/h
